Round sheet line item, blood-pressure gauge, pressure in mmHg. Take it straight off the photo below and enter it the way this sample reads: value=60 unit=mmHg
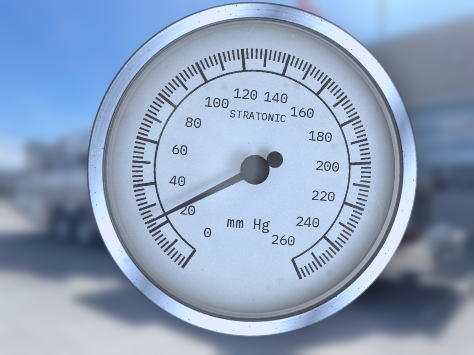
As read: value=24 unit=mmHg
